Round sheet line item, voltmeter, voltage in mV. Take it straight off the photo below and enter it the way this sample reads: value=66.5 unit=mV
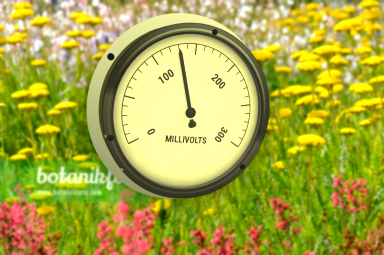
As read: value=130 unit=mV
